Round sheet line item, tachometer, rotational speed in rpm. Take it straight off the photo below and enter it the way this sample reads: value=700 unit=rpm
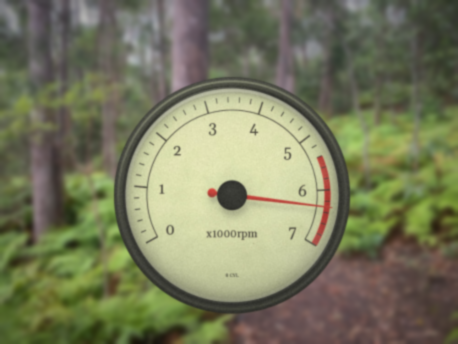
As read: value=6300 unit=rpm
